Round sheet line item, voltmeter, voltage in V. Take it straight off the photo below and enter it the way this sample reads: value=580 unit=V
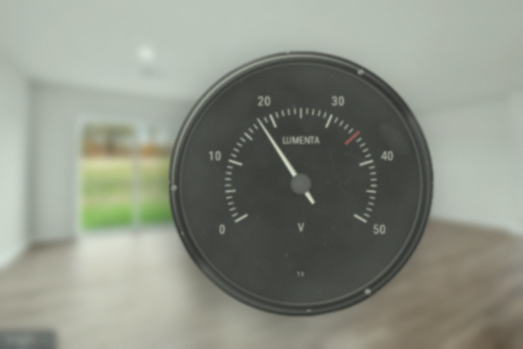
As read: value=18 unit=V
